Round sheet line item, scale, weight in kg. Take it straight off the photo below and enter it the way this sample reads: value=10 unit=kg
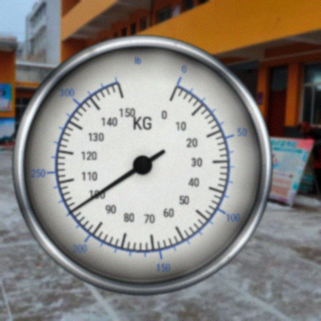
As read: value=100 unit=kg
